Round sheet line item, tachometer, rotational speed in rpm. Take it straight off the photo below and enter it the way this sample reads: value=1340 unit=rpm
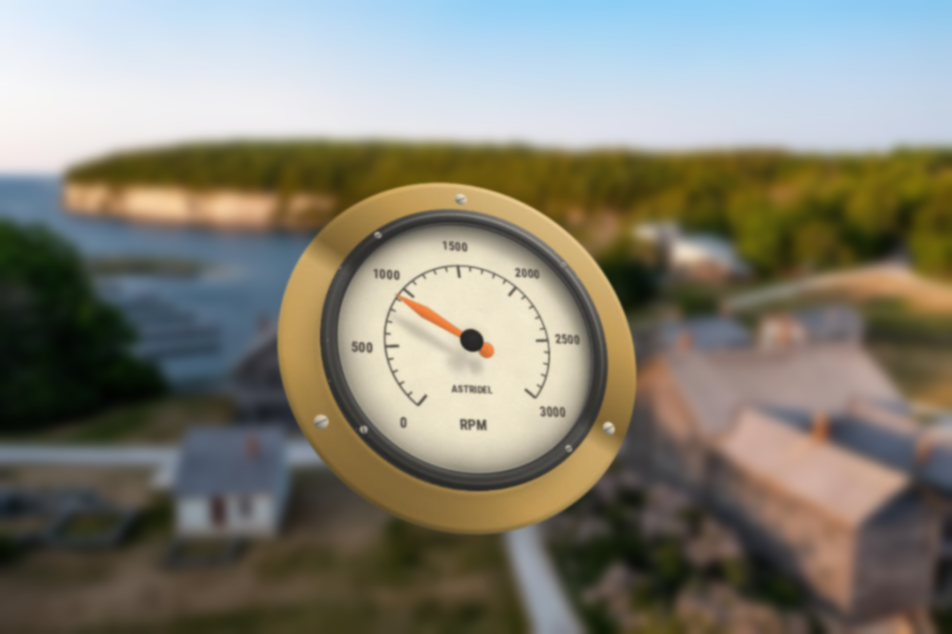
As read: value=900 unit=rpm
